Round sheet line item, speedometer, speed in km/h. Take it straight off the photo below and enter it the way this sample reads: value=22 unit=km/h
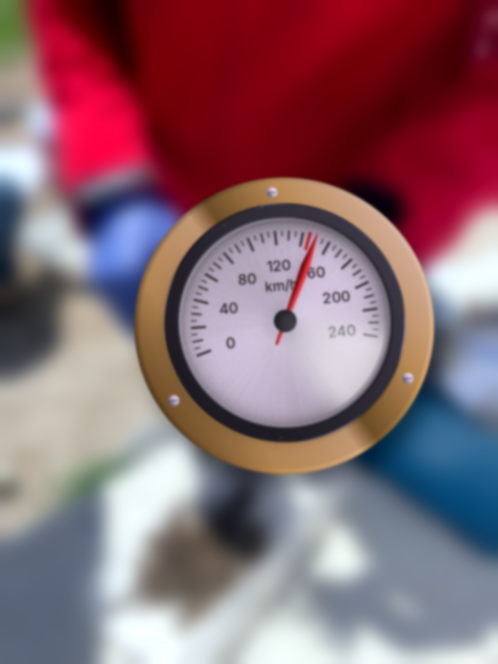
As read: value=150 unit=km/h
